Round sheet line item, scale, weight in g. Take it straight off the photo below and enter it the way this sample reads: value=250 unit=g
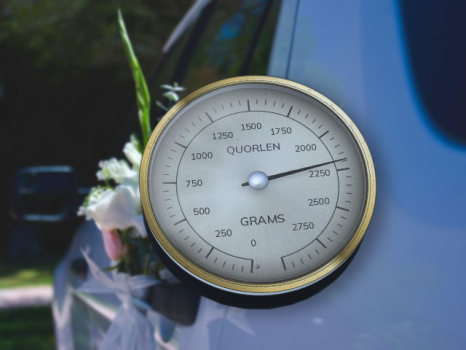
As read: value=2200 unit=g
